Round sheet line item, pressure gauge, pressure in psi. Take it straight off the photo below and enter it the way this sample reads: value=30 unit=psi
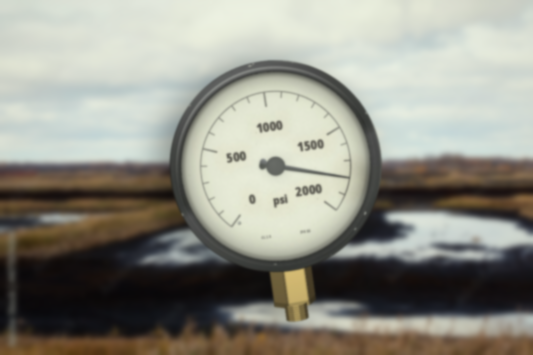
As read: value=1800 unit=psi
